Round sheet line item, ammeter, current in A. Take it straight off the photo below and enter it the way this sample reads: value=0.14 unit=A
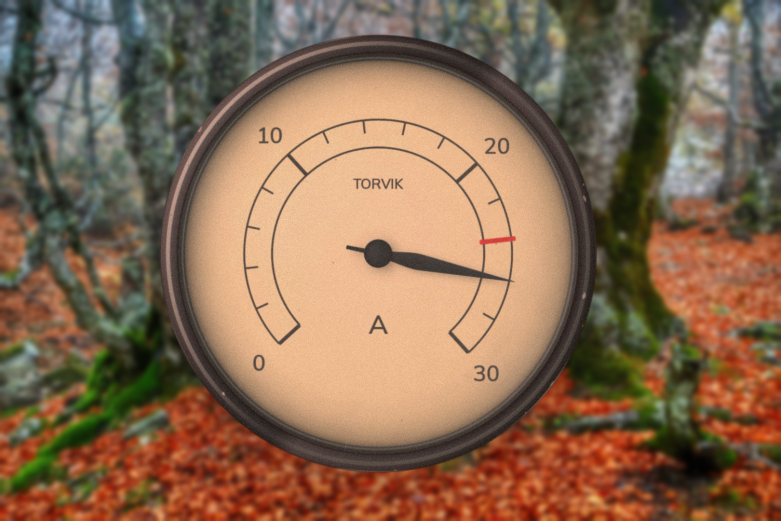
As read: value=26 unit=A
